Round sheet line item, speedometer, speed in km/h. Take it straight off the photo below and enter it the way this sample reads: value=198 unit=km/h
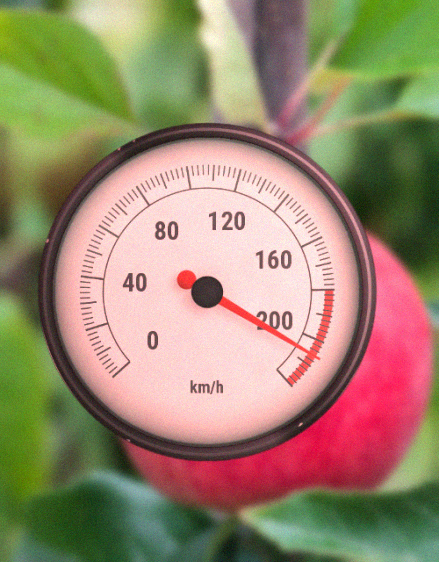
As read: value=206 unit=km/h
